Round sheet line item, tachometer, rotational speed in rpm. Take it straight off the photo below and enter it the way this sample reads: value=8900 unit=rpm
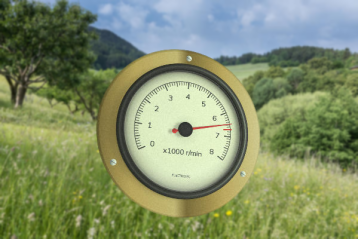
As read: value=6500 unit=rpm
